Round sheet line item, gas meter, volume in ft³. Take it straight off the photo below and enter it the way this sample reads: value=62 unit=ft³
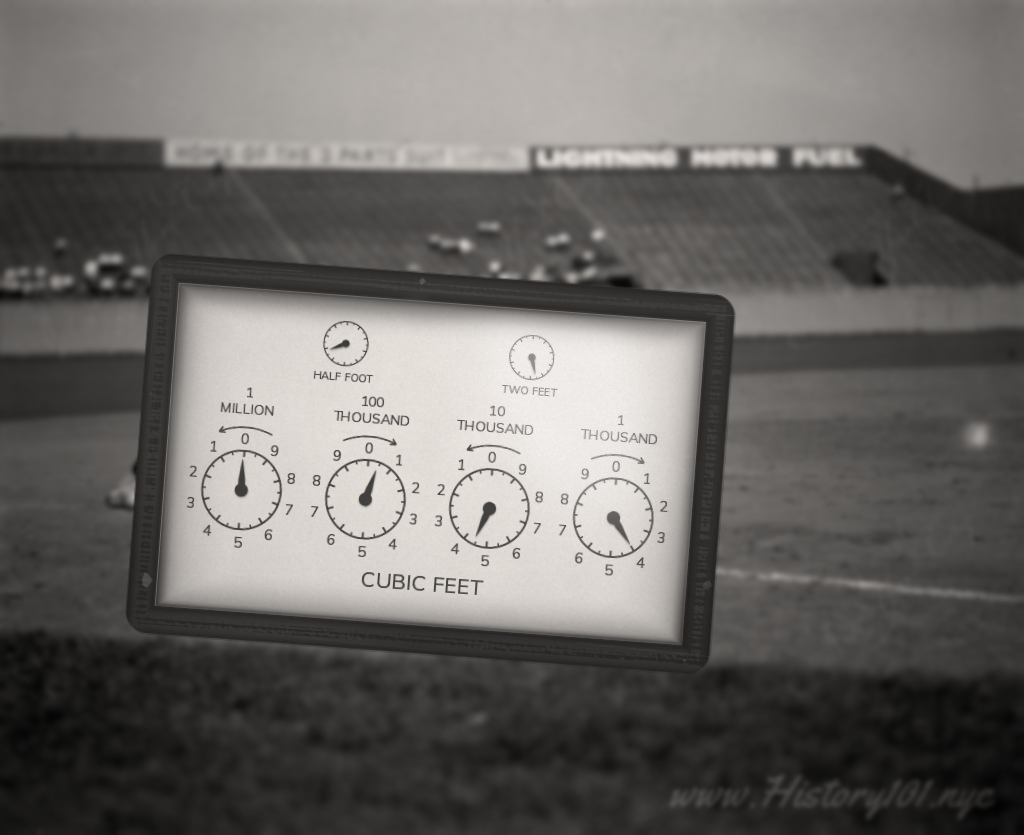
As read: value=4400 unit=ft³
